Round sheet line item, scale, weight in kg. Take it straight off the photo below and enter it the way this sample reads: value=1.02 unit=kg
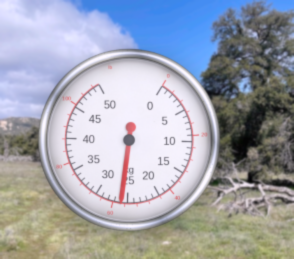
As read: value=26 unit=kg
